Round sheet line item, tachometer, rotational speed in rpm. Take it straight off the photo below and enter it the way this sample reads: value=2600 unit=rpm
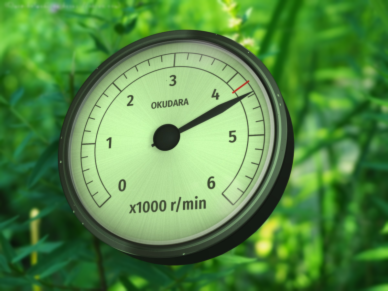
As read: value=4400 unit=rpm
